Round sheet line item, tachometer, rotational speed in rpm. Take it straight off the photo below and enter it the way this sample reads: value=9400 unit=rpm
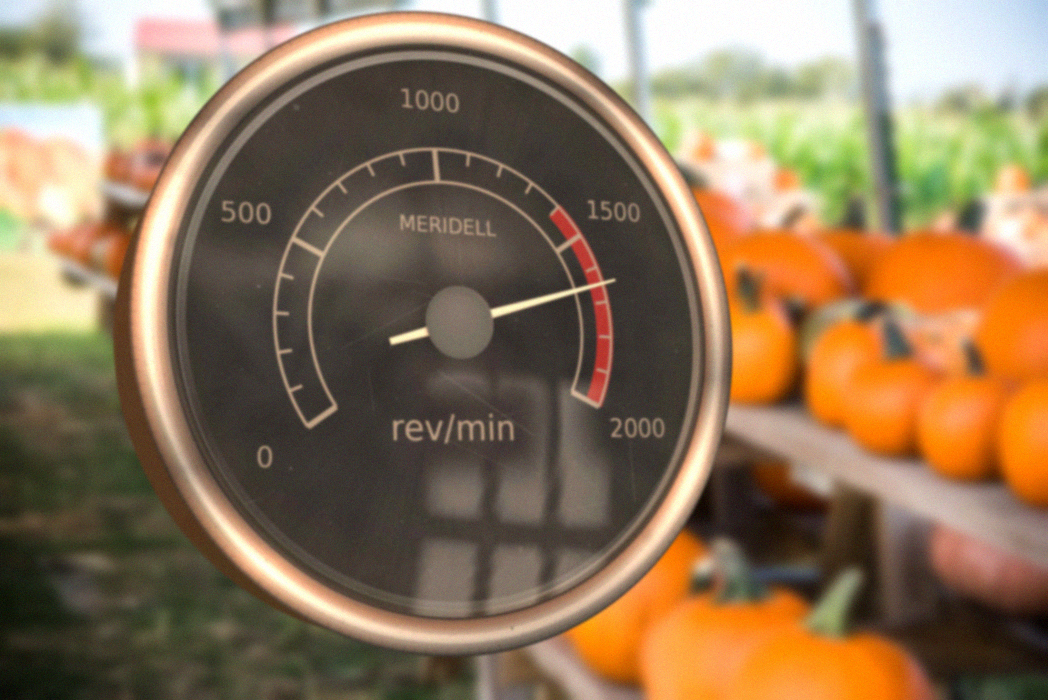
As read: value=1650 unit=rpm
